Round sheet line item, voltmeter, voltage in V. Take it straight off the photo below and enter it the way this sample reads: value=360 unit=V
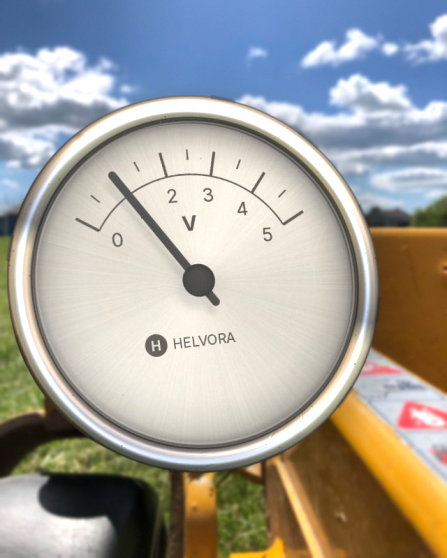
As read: value=1 unit=V
